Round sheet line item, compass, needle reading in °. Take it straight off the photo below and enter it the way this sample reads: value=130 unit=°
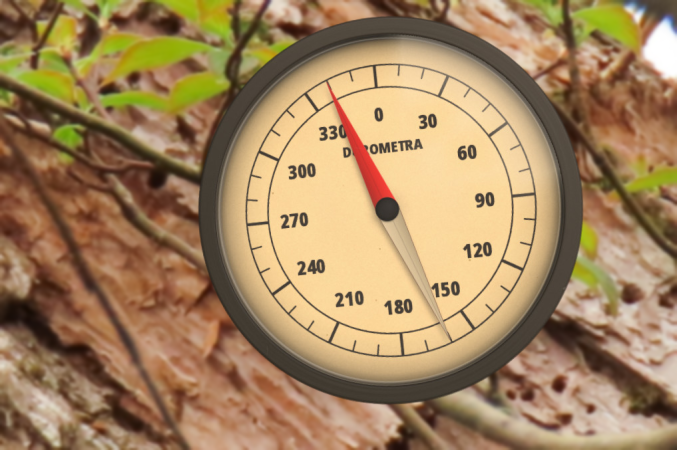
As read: value=340 unit=°
